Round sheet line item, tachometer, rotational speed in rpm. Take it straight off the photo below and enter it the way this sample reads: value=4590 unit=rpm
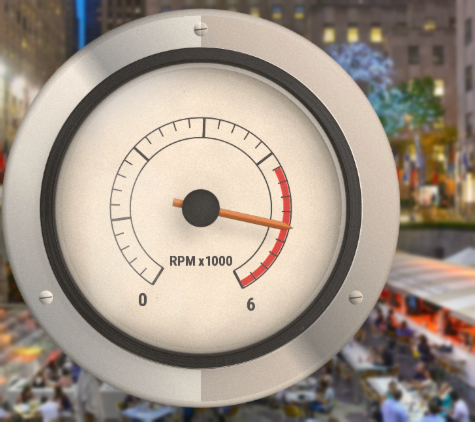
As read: value=5000 unit=rpm
